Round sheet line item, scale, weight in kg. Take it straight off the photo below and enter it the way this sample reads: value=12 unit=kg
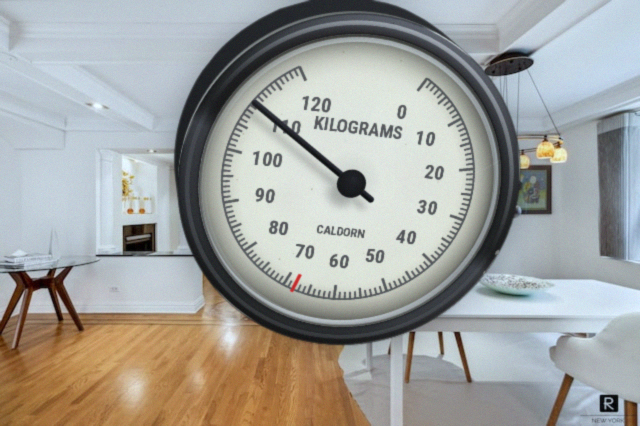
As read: value=110 unit=kg
